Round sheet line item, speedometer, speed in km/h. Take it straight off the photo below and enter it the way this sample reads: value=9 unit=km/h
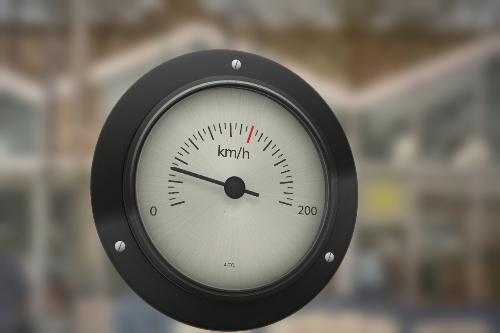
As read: value=30 unit=km/h
